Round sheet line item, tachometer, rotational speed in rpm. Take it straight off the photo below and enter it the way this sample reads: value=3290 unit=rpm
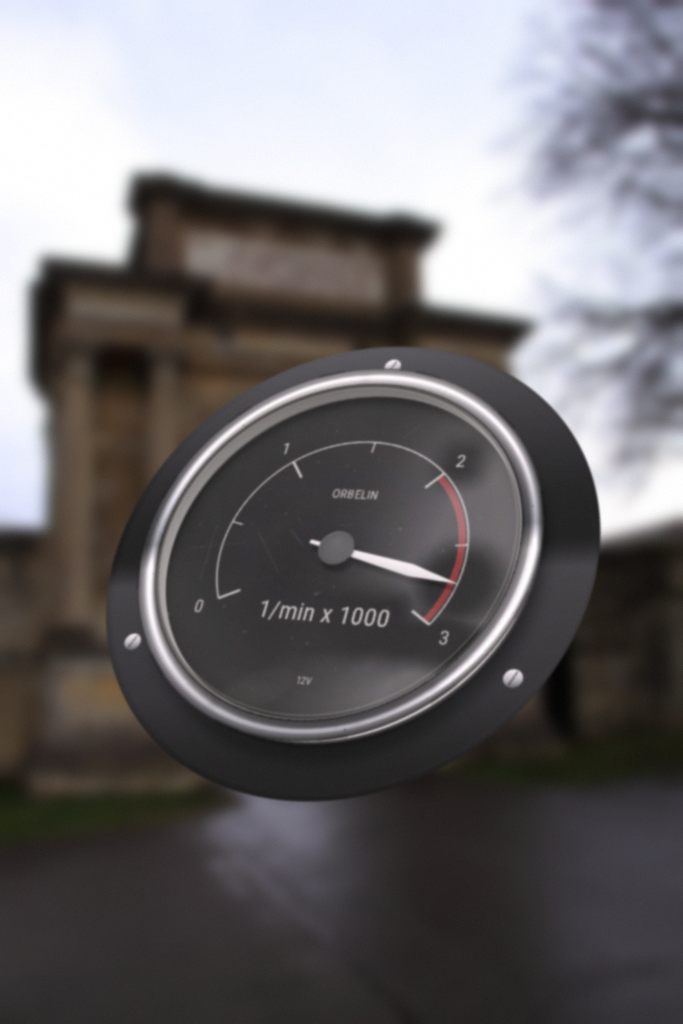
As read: value=2750 unit=rpm
